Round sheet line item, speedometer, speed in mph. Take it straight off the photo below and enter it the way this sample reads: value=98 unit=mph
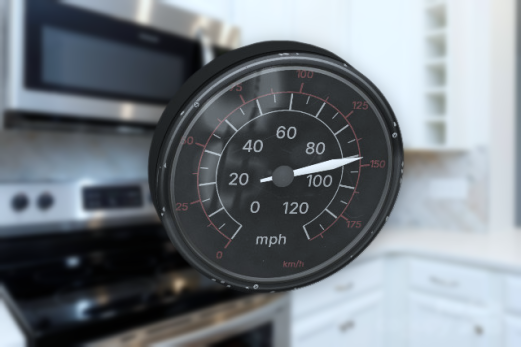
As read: value=90 unit=mph
